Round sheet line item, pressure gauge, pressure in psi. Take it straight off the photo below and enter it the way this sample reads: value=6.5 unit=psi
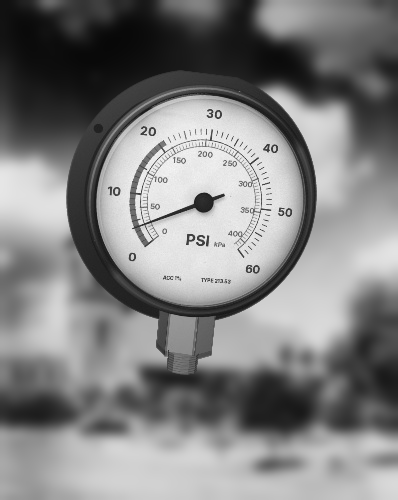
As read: value=4 unit=psi
